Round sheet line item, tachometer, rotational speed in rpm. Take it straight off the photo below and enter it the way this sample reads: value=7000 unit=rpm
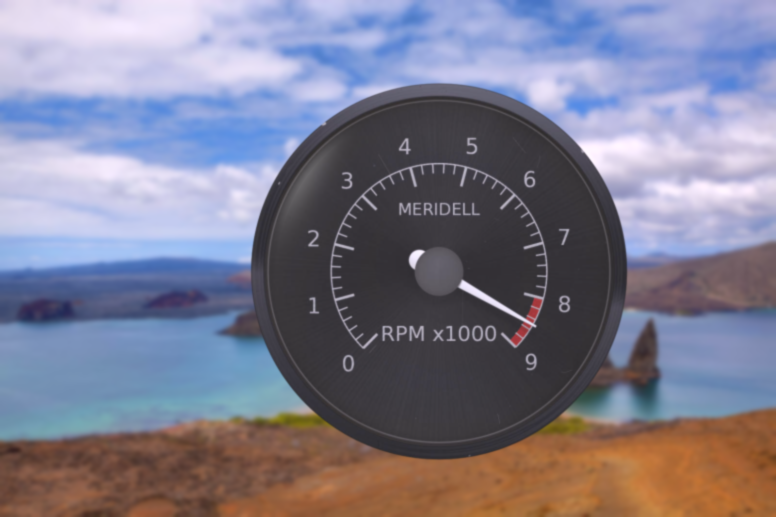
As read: value=8500 unit=rpm
